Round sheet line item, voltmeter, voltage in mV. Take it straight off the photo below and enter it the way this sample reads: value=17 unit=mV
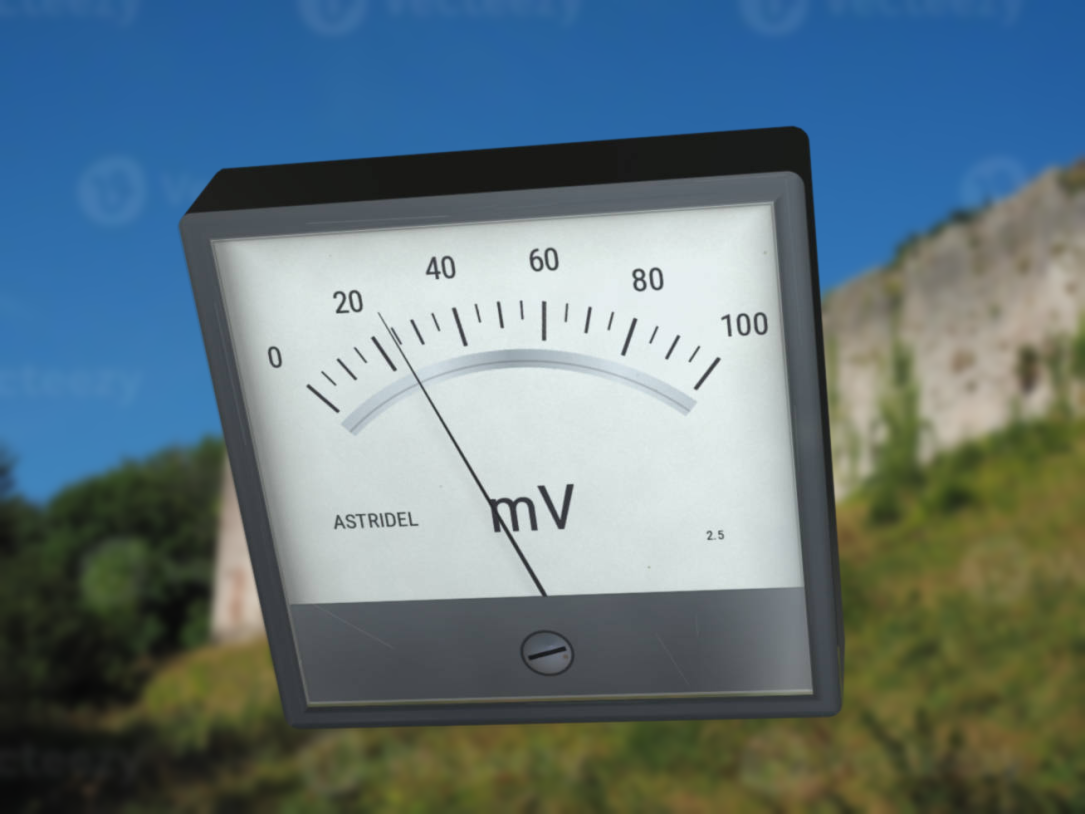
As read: value=25 unit=mV
